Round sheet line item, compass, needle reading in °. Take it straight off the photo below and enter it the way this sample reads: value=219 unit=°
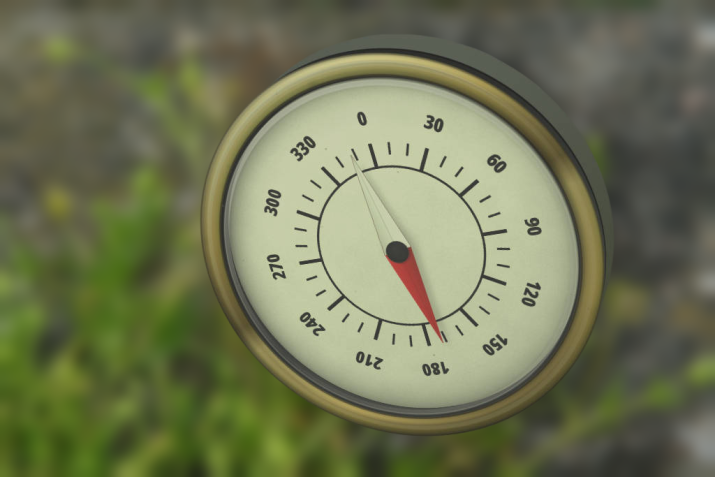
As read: value=170 unit=°
